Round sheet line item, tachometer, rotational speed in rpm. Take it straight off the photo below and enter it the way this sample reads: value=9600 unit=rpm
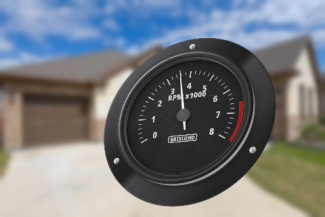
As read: value=3600 unit=rpm
